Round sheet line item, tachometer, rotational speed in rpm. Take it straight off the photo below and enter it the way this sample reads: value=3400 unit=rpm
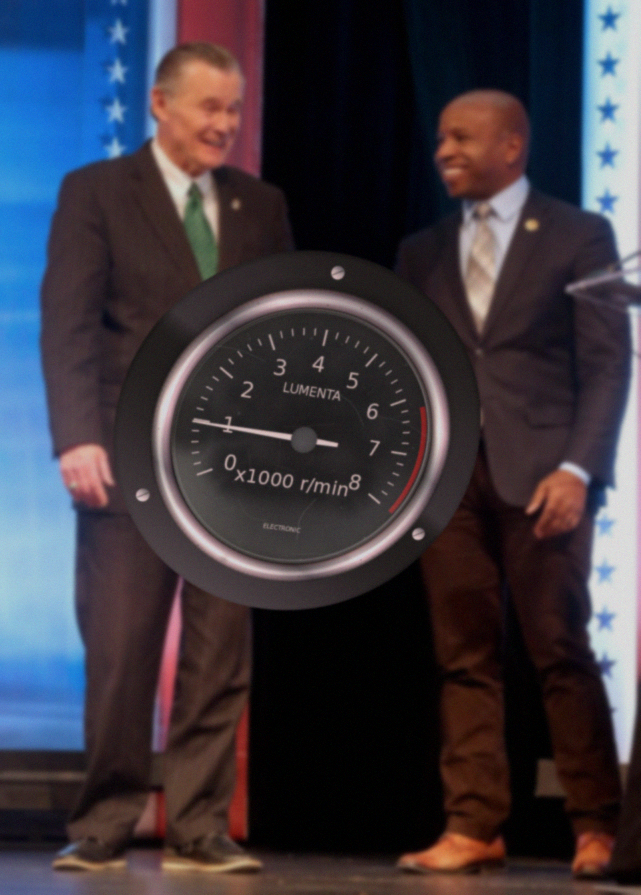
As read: value=1000 unit=rpm
